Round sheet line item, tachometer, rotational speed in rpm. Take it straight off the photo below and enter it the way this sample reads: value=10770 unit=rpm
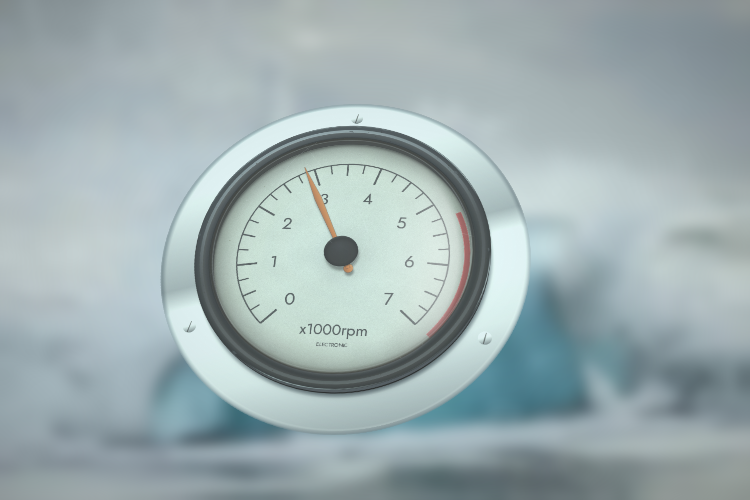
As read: value=2875 unit=rpm
